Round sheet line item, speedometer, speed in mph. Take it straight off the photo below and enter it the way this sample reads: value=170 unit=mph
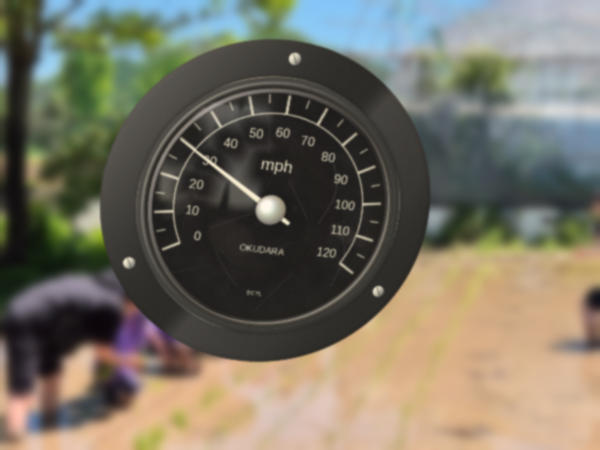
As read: value=30 unit=mph
